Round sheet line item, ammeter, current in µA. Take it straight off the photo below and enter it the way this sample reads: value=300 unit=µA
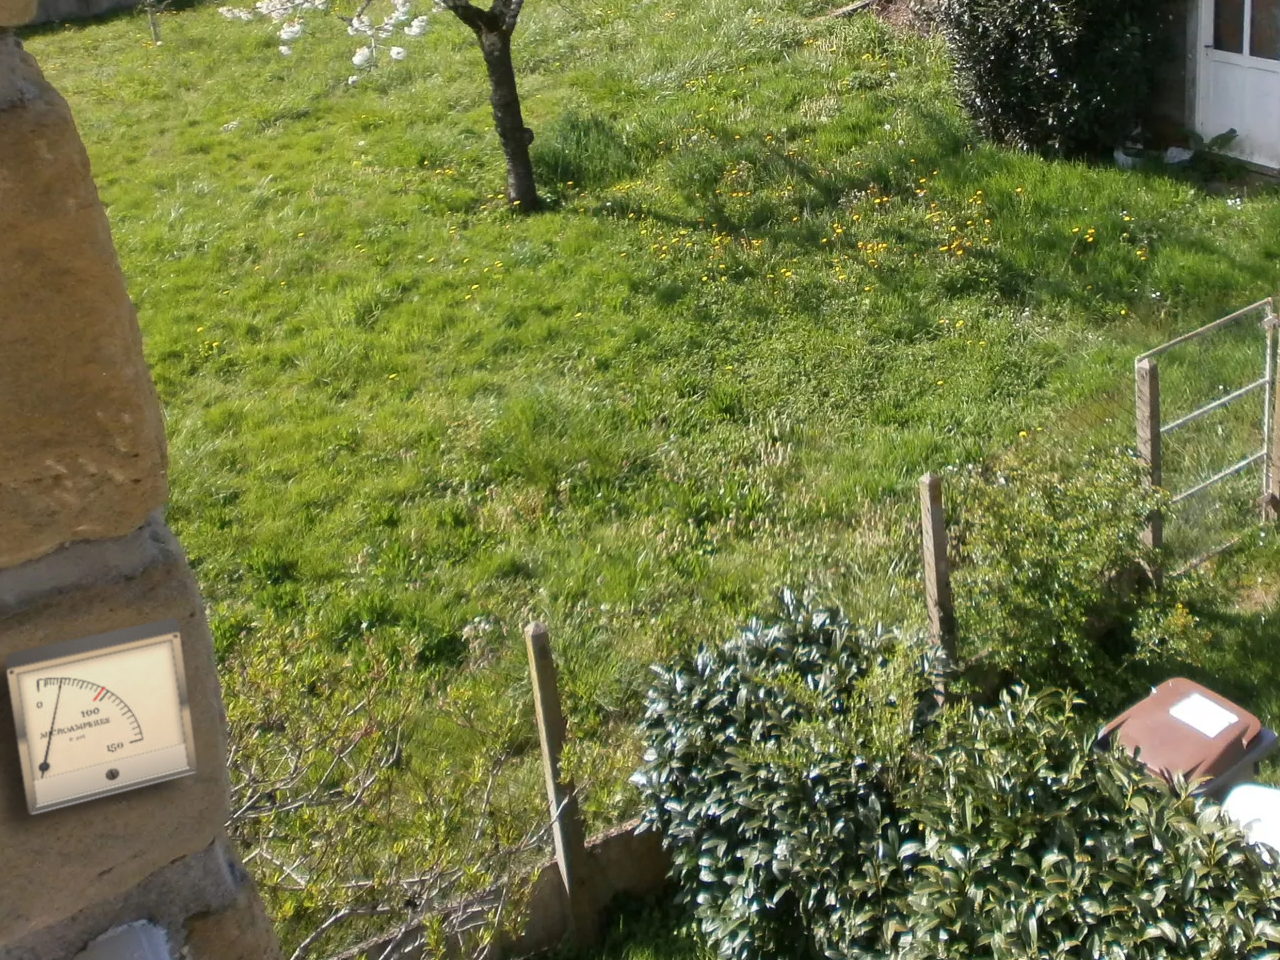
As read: value=50 unit=µA
